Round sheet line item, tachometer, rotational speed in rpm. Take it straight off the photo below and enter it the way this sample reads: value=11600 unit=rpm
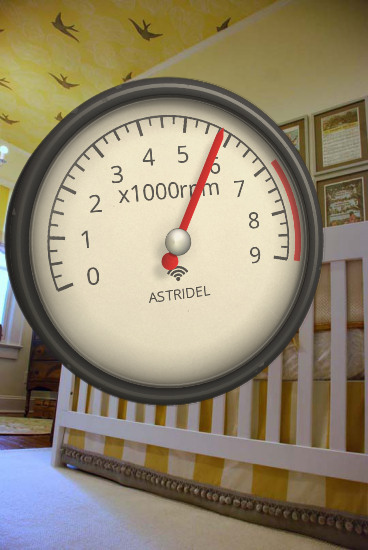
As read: value=5750 unit=rpm
